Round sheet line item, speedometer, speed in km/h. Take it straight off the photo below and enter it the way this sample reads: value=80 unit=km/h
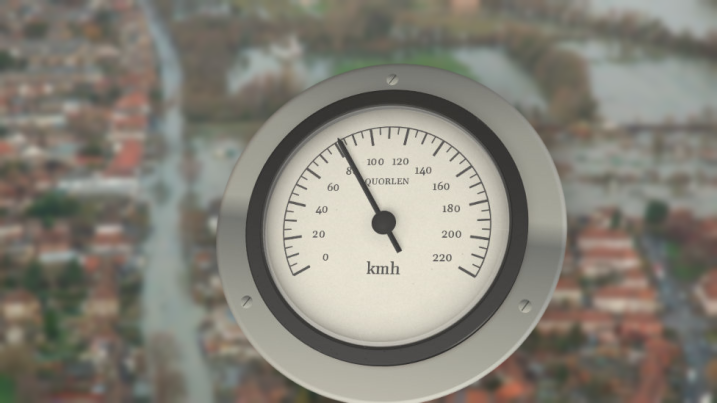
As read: value=82.5 unit=km/h
